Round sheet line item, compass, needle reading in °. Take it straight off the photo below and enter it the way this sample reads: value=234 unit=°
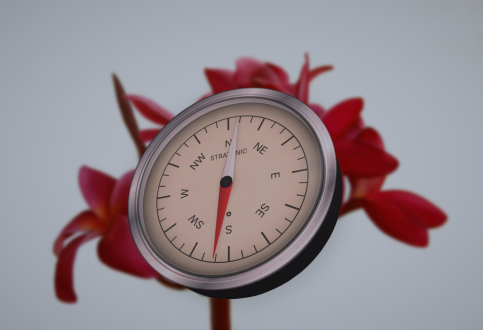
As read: value=190 unit=°
